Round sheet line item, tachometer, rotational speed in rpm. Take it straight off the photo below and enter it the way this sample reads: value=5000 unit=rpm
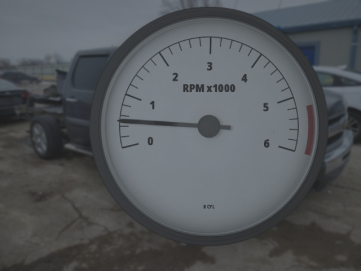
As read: value=500 unit=rpm
